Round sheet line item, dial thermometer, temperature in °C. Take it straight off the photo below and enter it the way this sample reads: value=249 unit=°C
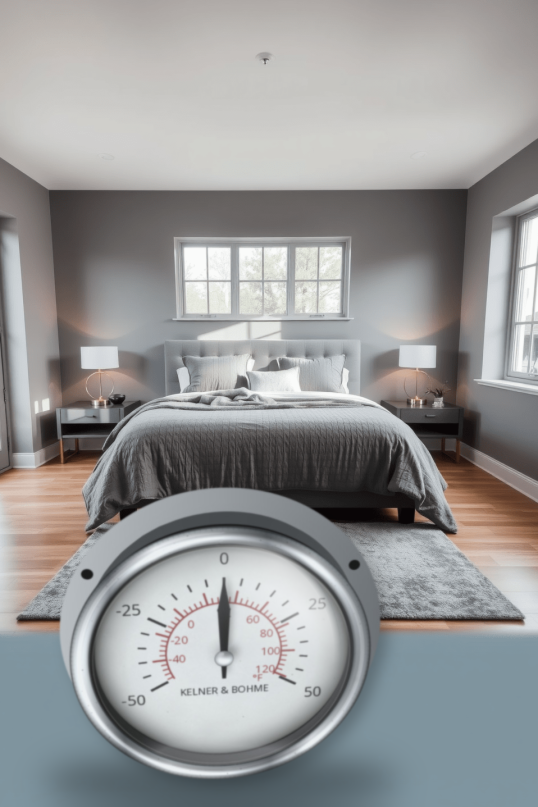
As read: value=0 unit=°C
